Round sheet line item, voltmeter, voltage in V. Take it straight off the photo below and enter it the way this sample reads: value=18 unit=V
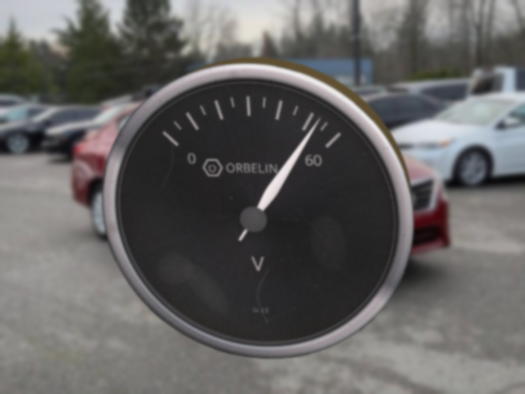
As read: value=52.5 unit=V
